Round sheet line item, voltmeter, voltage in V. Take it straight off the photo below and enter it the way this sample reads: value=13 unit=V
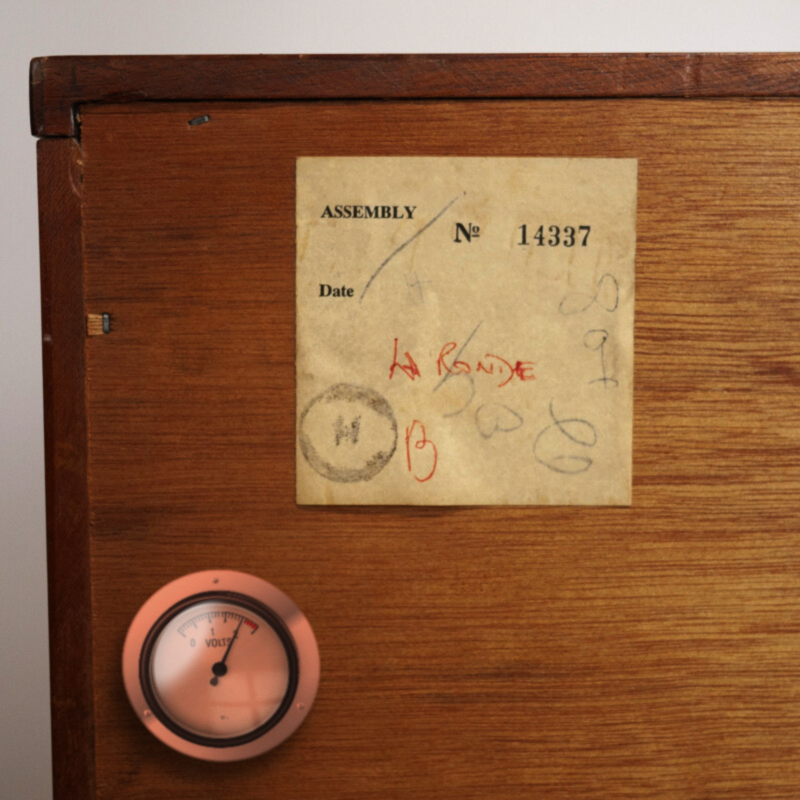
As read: value=2 unit=V
